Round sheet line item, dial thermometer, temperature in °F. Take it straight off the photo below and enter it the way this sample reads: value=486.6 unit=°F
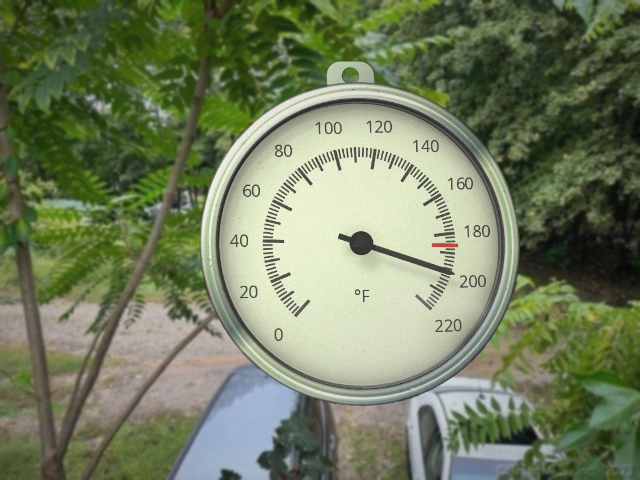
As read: value=200 unit=°F
